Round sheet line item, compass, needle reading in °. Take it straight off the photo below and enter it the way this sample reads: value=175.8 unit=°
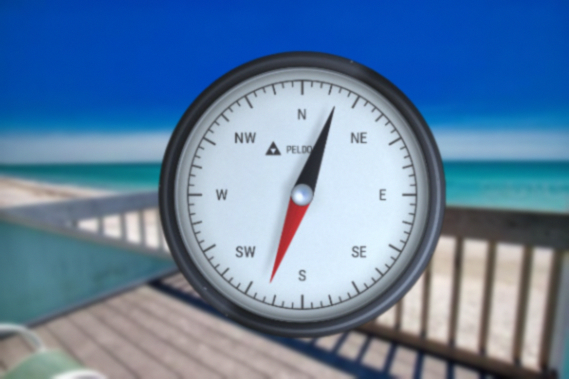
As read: value=200 unit=°
